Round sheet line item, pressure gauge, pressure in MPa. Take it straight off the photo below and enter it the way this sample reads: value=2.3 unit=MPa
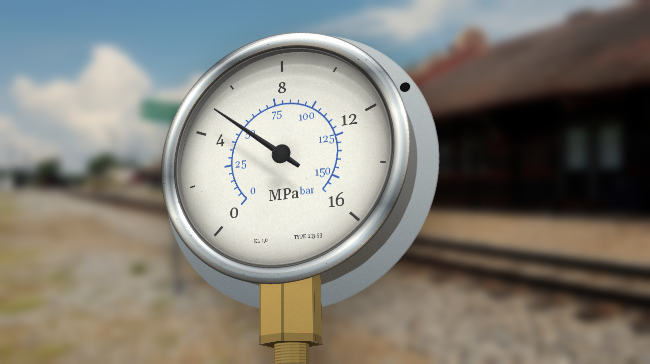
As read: value=5 unit=MPa
